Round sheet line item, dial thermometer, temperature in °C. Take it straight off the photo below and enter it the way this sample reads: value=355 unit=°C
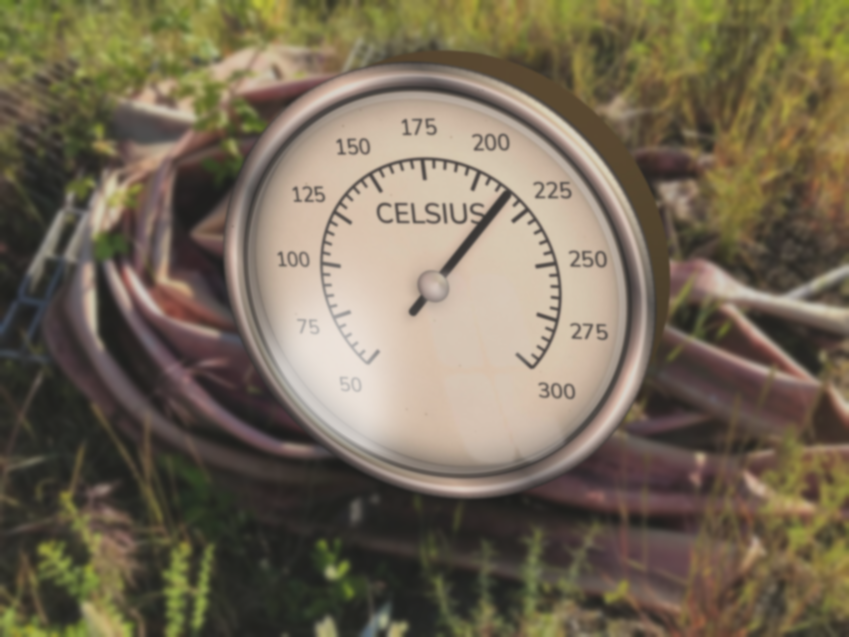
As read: value=215 unit=°C
